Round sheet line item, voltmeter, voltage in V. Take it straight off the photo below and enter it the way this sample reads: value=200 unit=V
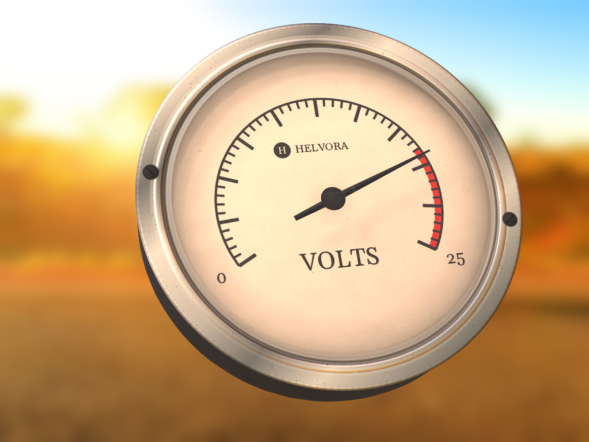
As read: value=19.5 unit=V
